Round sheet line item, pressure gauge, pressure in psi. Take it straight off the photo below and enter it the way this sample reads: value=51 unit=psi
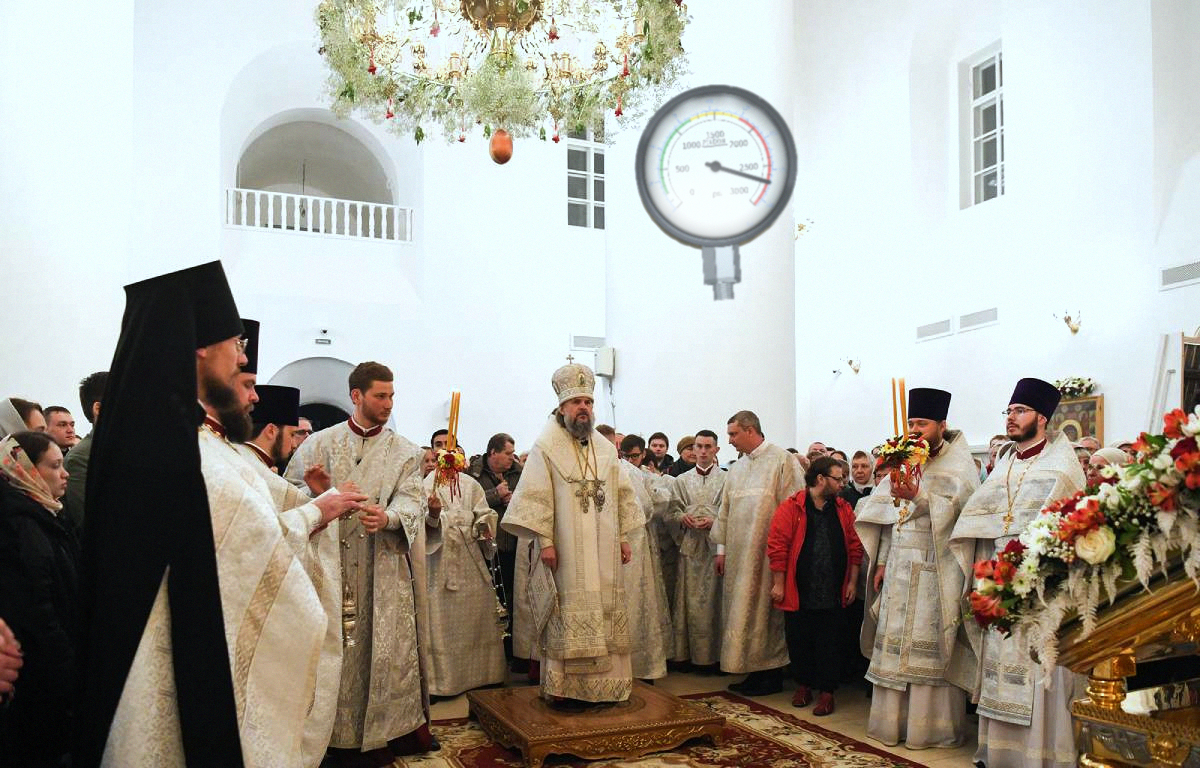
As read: value=2700 unit=psi
